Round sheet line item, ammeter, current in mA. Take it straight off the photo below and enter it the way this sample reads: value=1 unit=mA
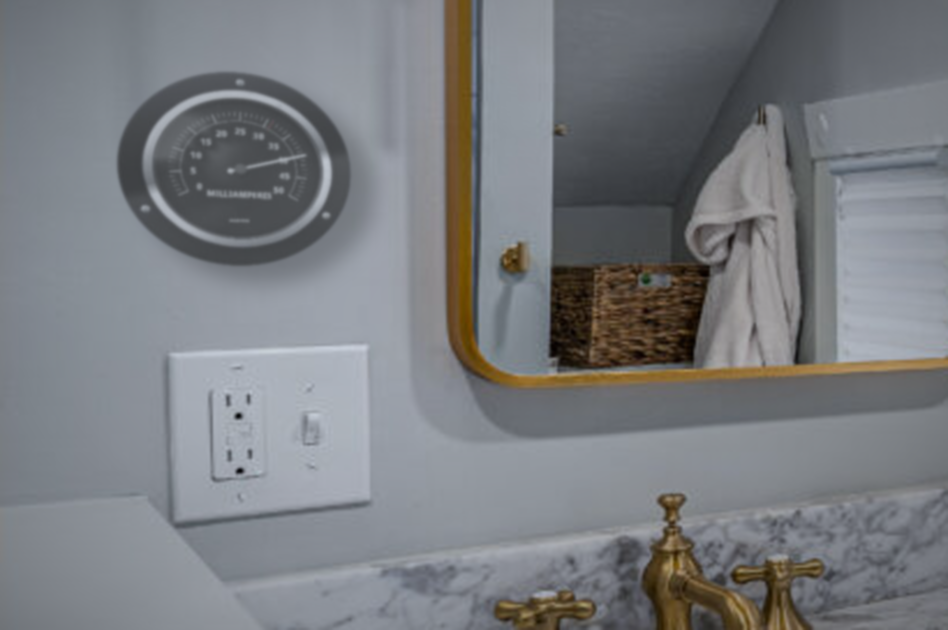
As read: value=40 unit=mA
